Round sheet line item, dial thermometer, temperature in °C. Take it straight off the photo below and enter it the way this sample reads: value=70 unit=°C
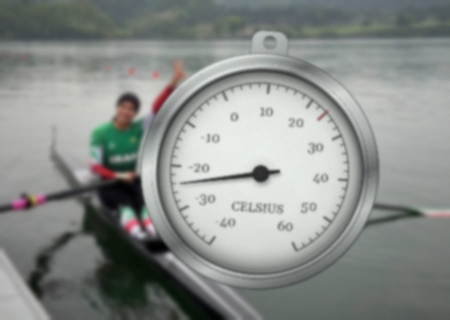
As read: value=-24 unit=°C
